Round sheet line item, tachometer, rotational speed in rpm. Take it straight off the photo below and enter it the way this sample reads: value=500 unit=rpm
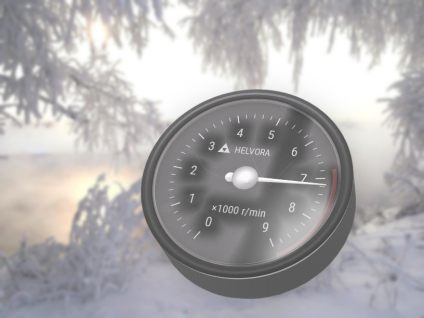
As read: value=7200 unit=rpm
